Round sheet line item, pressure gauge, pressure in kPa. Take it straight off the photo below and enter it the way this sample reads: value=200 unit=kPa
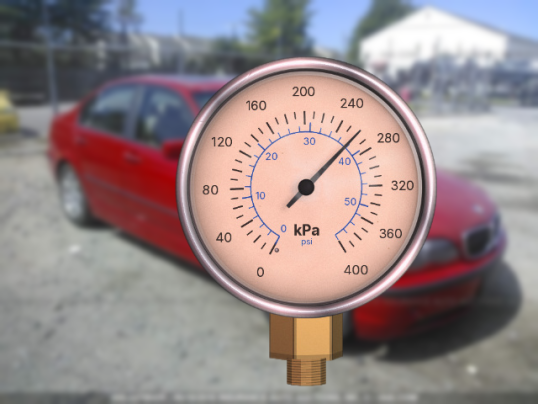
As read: value=260 unit=kPa
